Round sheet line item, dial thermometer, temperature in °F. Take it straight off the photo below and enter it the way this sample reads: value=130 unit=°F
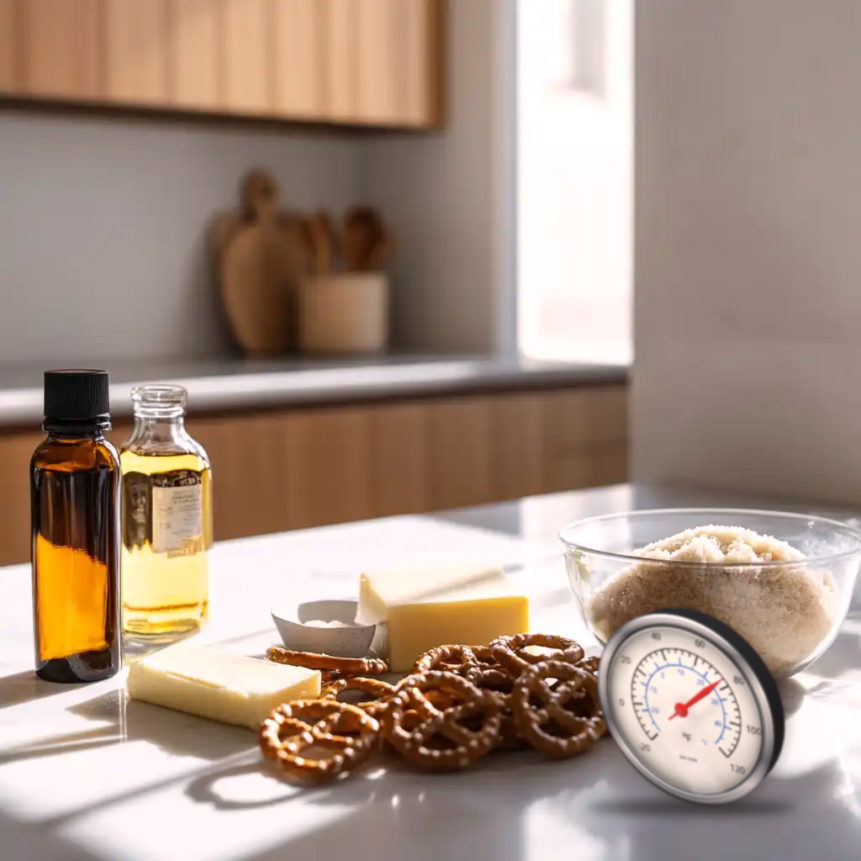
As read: value=76 unit=°F
